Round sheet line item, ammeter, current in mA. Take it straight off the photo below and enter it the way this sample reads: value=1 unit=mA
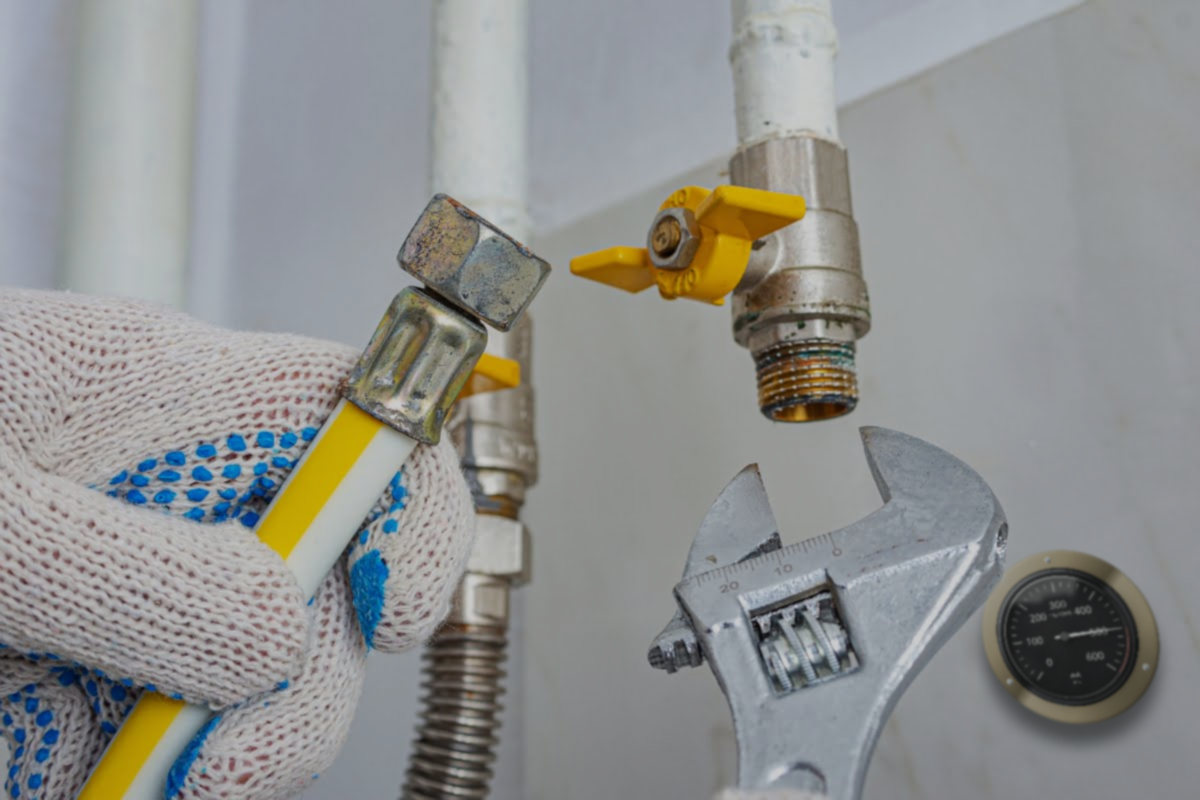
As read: value=500 unit=mA
